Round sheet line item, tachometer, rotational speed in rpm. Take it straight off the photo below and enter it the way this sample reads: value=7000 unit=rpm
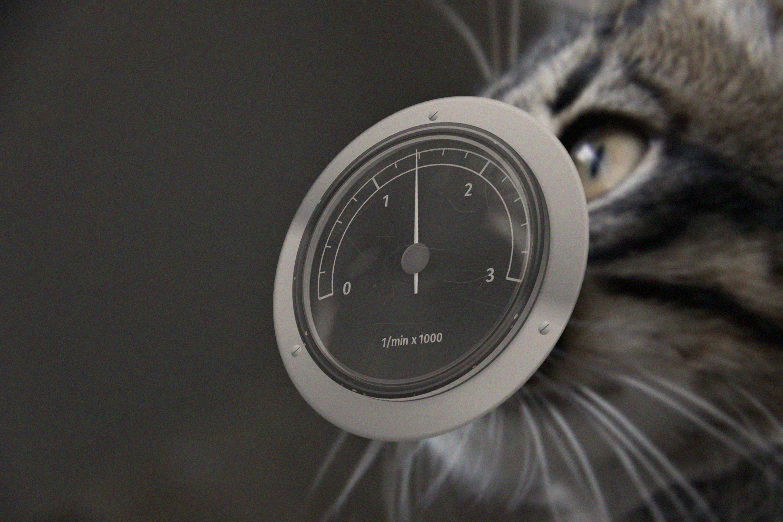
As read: value=1400 unit=rpm
